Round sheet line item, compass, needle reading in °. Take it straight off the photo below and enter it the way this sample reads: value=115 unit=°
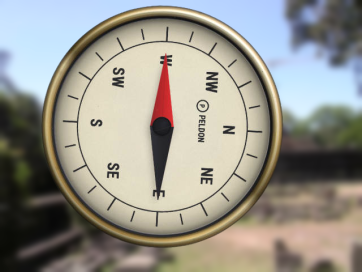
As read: value=270 unit=°
